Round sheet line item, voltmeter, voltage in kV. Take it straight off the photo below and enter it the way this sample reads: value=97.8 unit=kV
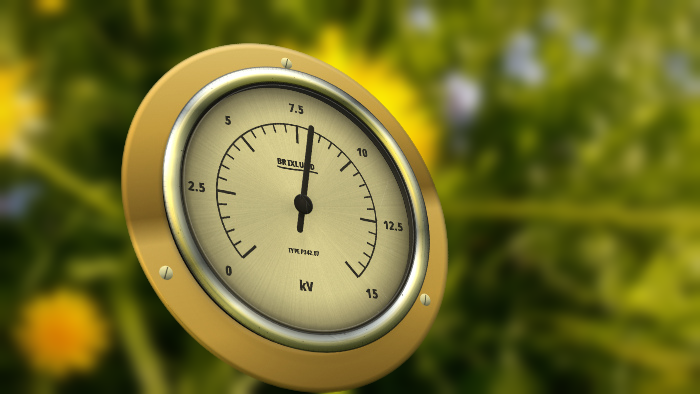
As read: value=8 unit=kV
